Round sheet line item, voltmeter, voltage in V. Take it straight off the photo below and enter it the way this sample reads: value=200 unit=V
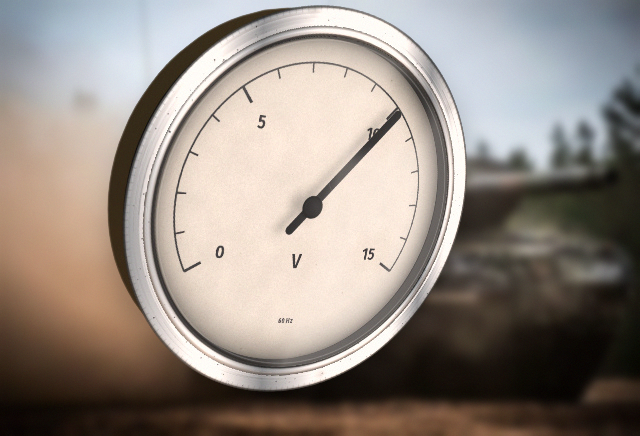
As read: value=10 unit=V
